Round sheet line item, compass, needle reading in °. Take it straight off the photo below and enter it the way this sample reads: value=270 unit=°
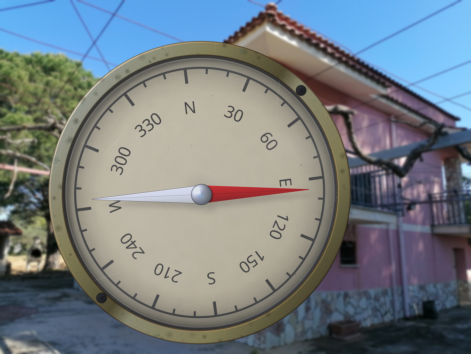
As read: value=95 unit=°
